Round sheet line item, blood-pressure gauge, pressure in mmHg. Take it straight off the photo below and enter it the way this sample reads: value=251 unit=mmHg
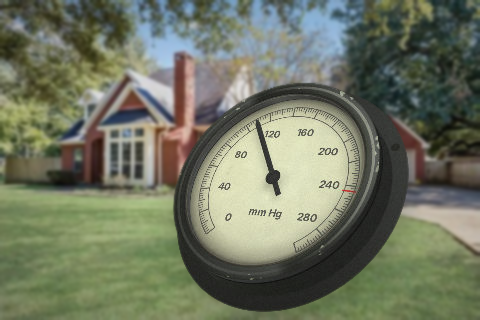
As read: value=110 unit=mmHg
